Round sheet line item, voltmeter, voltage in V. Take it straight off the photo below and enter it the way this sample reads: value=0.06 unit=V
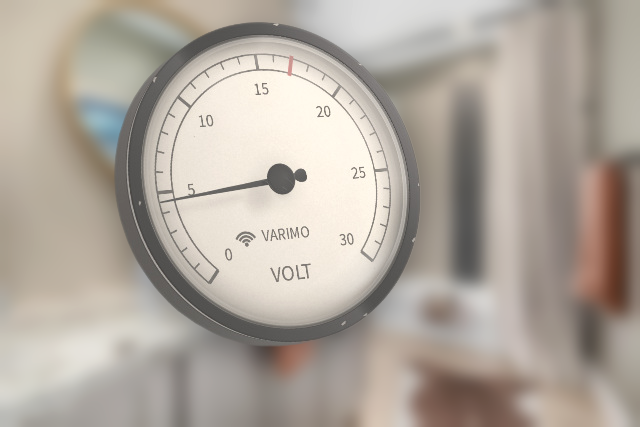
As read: value=4.5 unit=V
